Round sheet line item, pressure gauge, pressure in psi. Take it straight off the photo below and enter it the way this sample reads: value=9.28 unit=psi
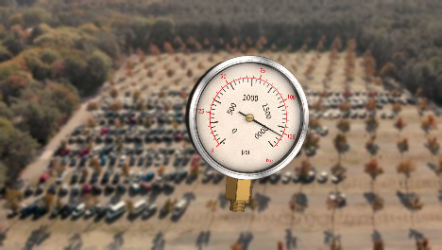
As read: value=1850 unit=psi
